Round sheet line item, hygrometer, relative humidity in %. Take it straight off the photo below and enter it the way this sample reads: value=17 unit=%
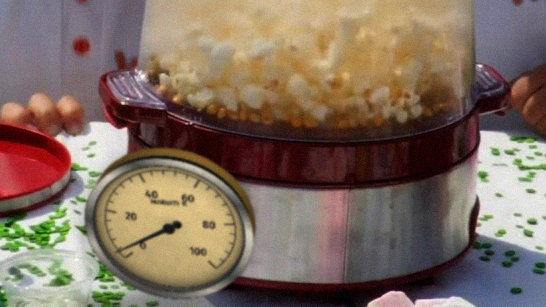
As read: value=4 unit=%
